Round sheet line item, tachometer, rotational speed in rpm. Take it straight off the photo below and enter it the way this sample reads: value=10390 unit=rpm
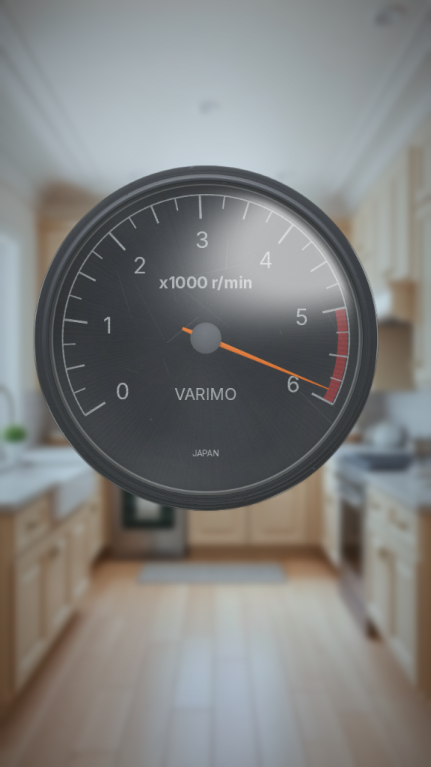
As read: value=5875 unit=rpm
